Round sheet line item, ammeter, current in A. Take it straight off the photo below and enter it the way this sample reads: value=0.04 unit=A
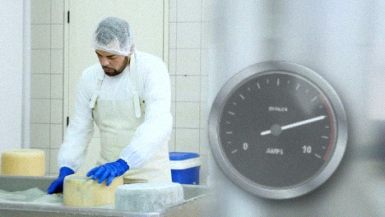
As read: value=8 unit=A
